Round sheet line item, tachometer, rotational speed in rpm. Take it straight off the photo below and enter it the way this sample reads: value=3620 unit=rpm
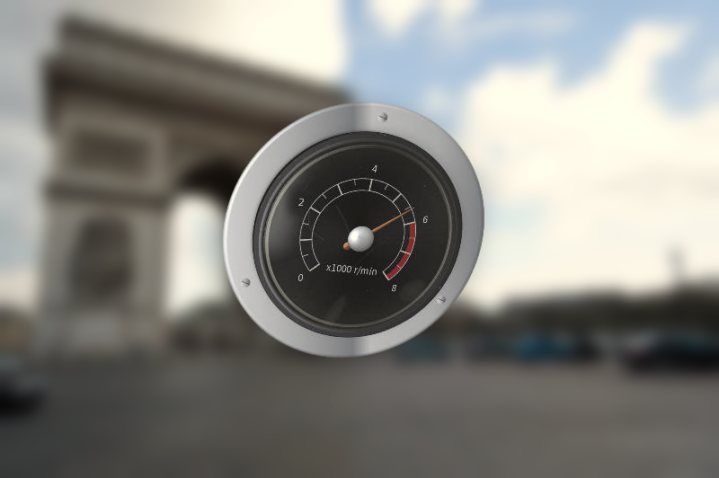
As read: value=5500 unit=rpm
